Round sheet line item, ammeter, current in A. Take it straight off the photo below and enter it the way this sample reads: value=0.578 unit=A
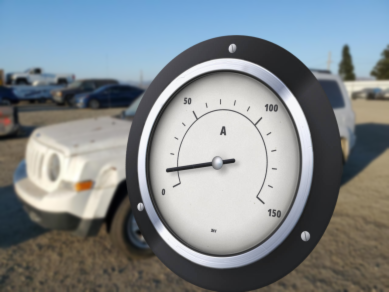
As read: value=10 unit=A
